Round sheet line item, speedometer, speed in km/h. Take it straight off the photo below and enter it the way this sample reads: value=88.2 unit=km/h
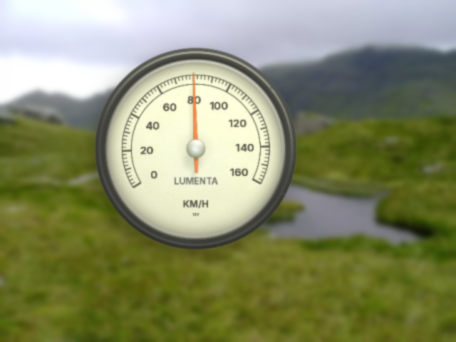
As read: value=80 unit=km/h
